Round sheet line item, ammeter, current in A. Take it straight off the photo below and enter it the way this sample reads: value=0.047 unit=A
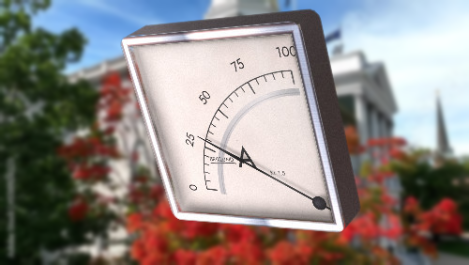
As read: value=30 unit=A
